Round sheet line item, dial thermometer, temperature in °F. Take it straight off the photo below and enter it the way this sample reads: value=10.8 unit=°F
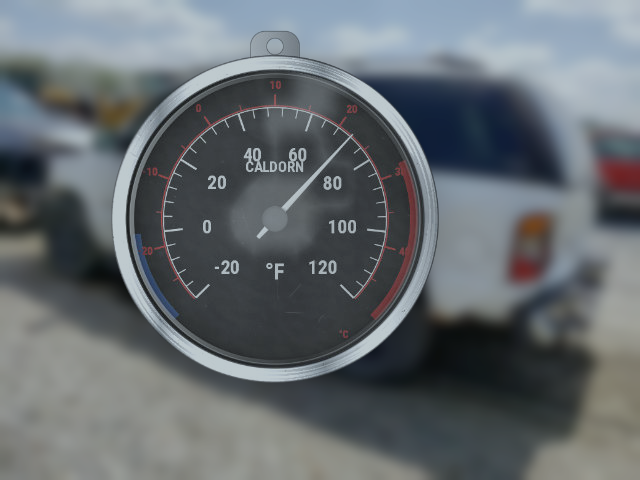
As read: value=72 unit=°F
